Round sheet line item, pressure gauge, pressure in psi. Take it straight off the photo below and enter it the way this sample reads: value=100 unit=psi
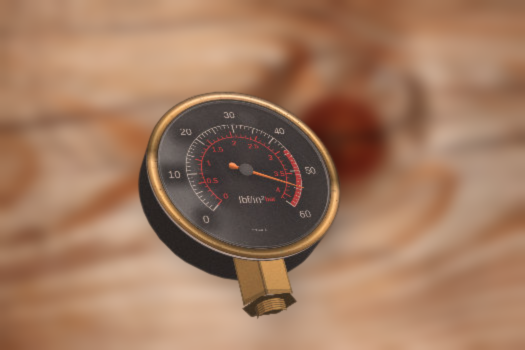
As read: value=55 unit=psi
